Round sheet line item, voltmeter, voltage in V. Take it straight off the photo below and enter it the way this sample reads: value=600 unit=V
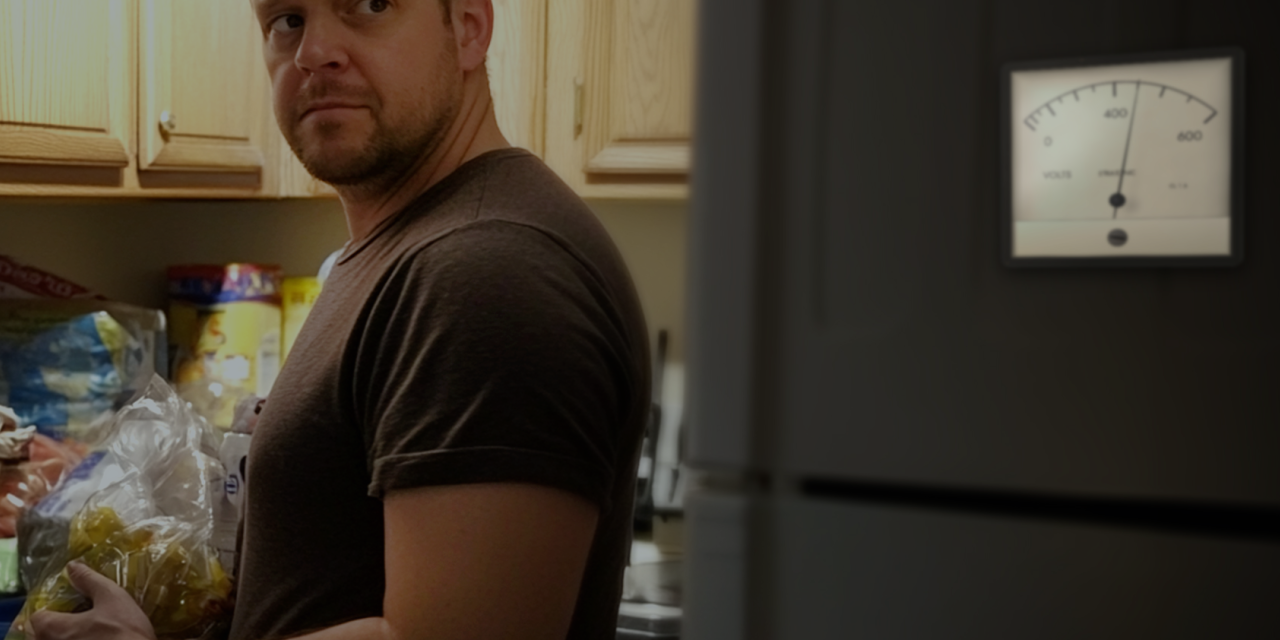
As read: value=450 unit=V
